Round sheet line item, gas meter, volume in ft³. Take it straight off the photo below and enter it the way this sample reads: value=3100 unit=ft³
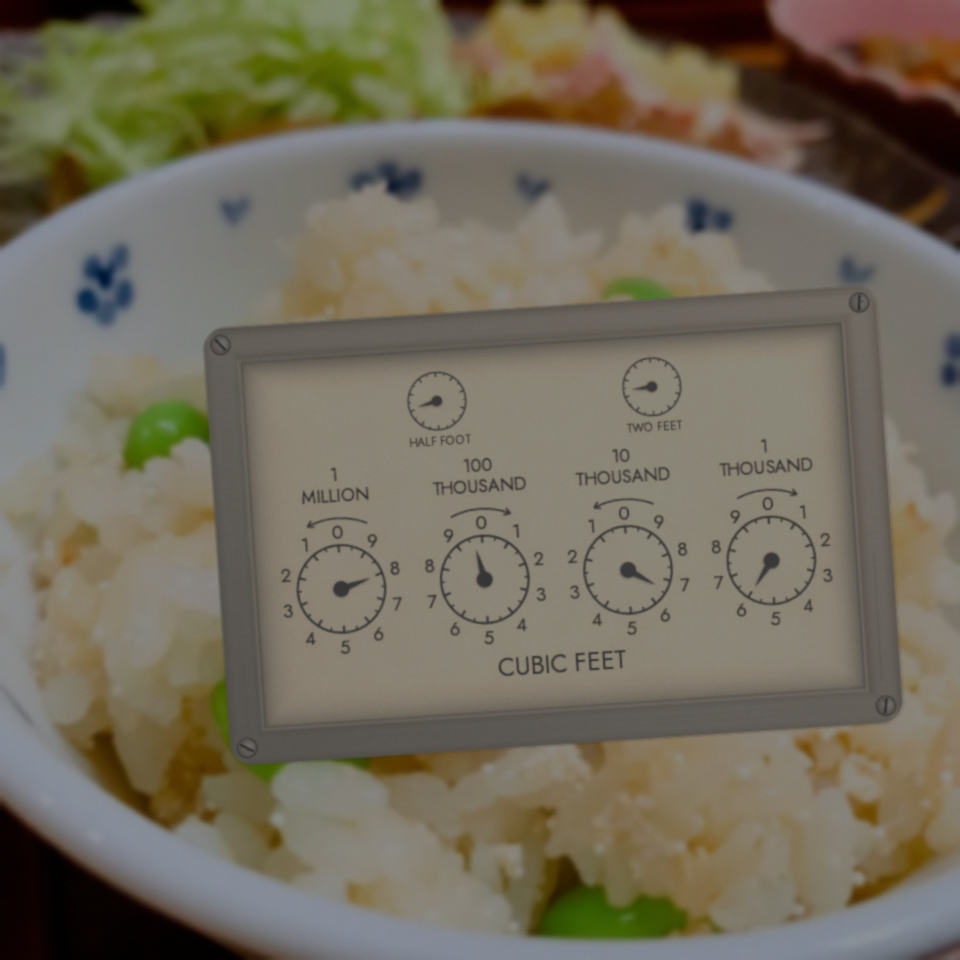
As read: value=796600 unit=ft³
